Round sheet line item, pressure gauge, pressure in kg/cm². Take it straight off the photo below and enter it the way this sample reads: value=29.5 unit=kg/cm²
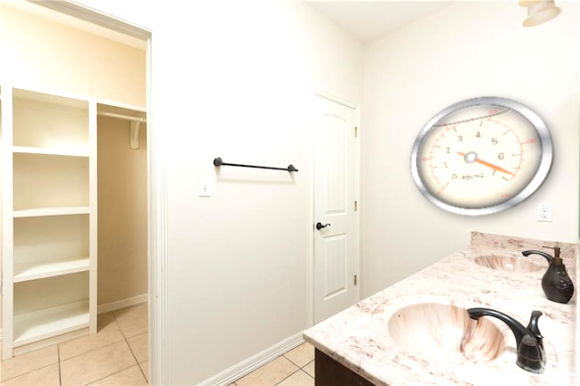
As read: value=6.75 unit=kg/cm²
